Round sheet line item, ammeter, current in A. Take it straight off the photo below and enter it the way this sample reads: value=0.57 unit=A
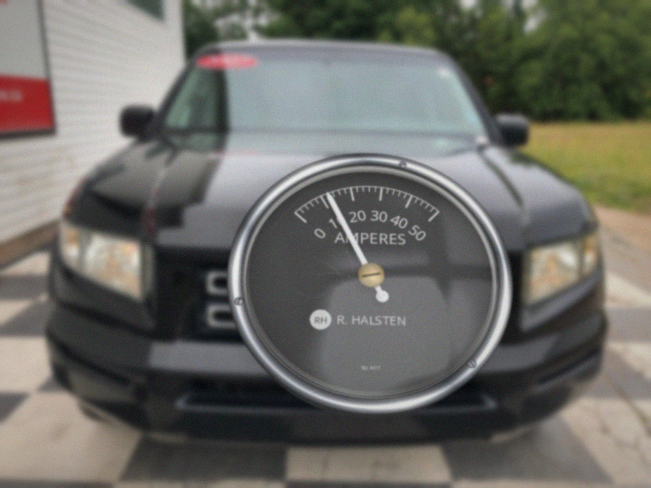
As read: value=12 unit=A
